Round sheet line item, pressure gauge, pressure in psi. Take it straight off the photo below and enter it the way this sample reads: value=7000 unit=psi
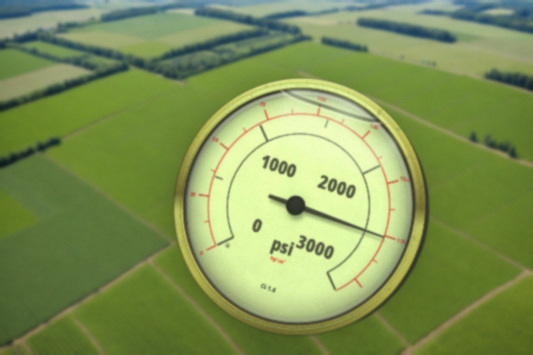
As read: value=2500 unit=psi
